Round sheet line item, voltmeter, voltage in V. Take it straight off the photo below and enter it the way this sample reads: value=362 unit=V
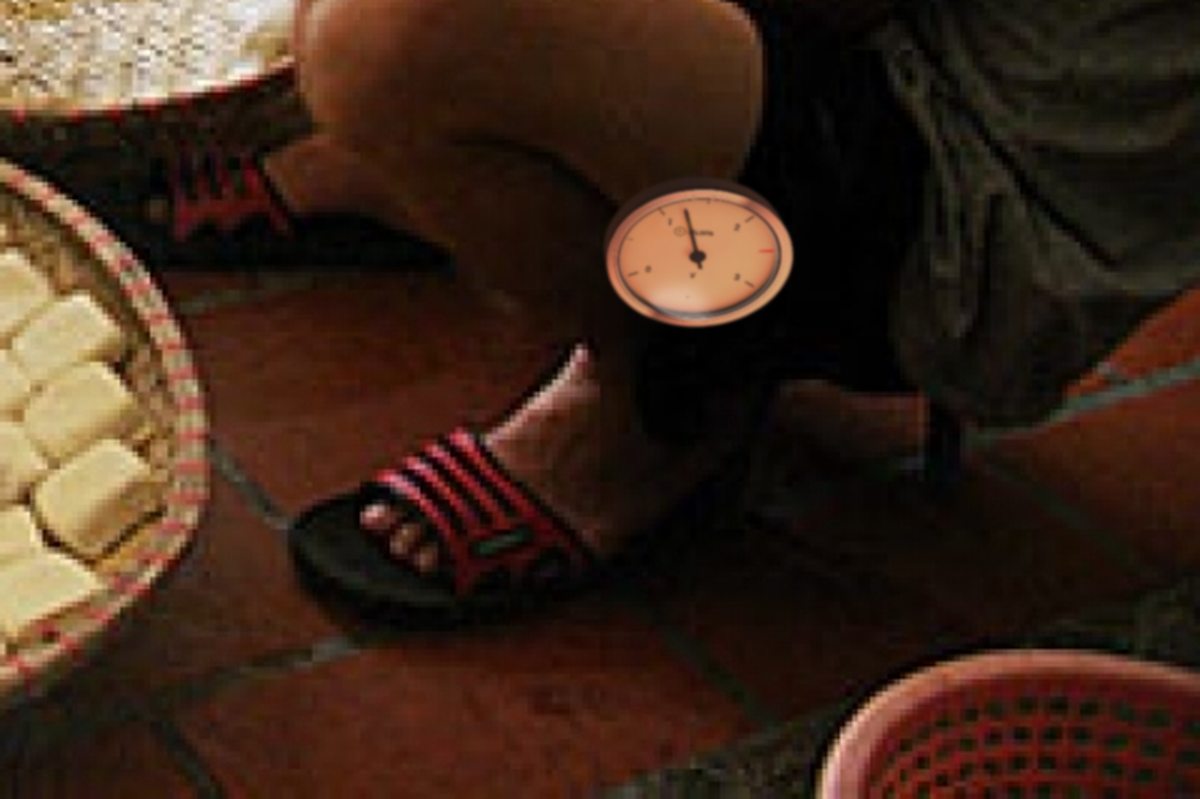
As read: value=1.25 unit=V
